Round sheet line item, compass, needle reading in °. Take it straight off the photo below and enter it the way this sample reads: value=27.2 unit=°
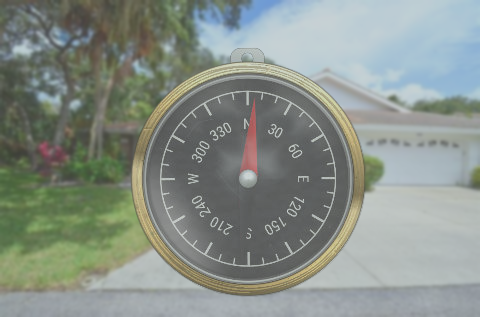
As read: value=5 unit=°
